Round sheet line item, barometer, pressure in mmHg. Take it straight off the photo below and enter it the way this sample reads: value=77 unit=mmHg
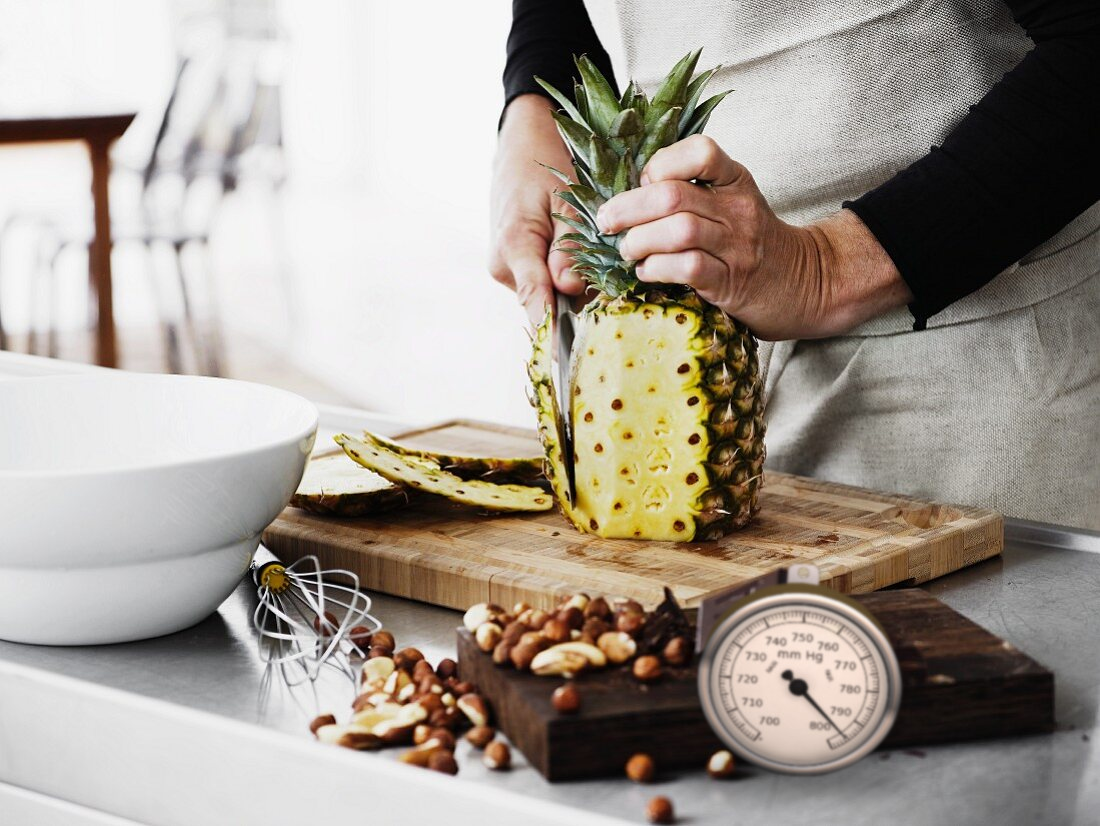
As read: value=795 unit=mmHg
